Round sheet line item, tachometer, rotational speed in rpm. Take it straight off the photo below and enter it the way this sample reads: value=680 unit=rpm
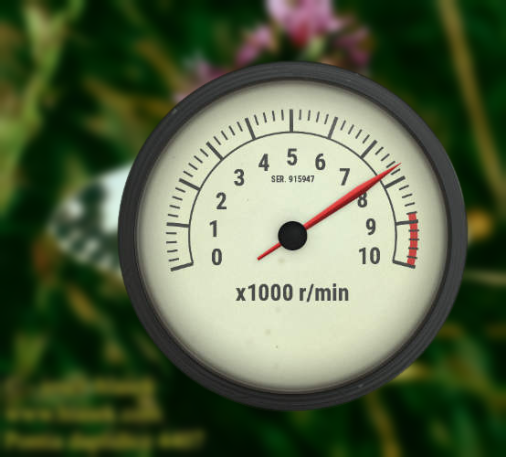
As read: value=7700 unit=rpm
